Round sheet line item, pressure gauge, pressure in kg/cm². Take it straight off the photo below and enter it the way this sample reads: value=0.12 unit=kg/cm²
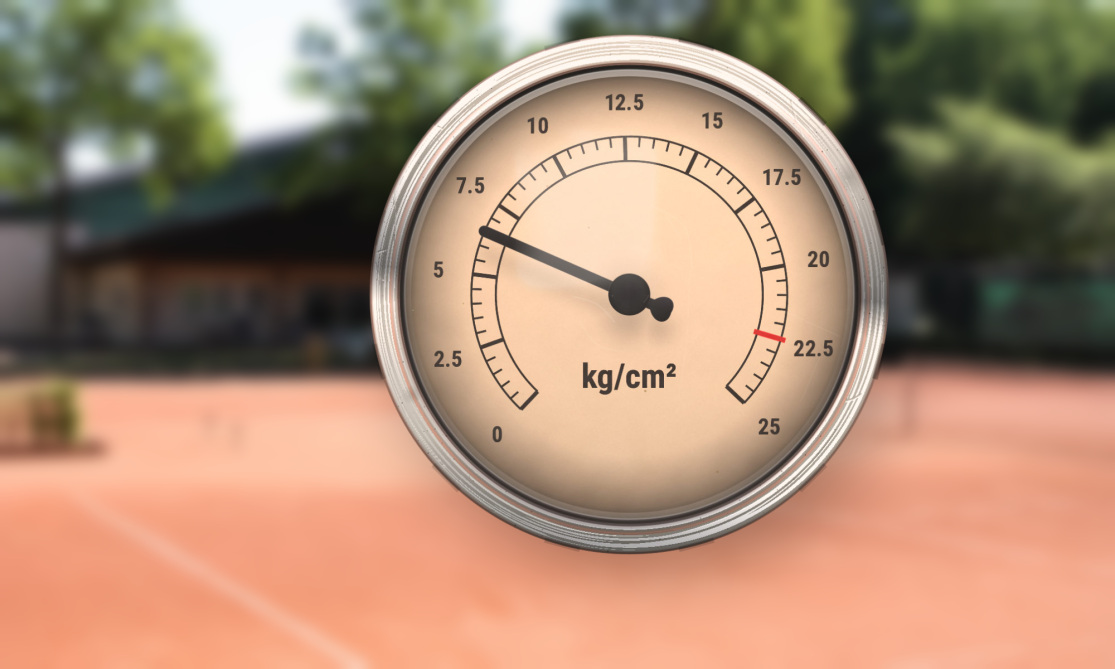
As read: value=6.5 unit=kg/cm²
